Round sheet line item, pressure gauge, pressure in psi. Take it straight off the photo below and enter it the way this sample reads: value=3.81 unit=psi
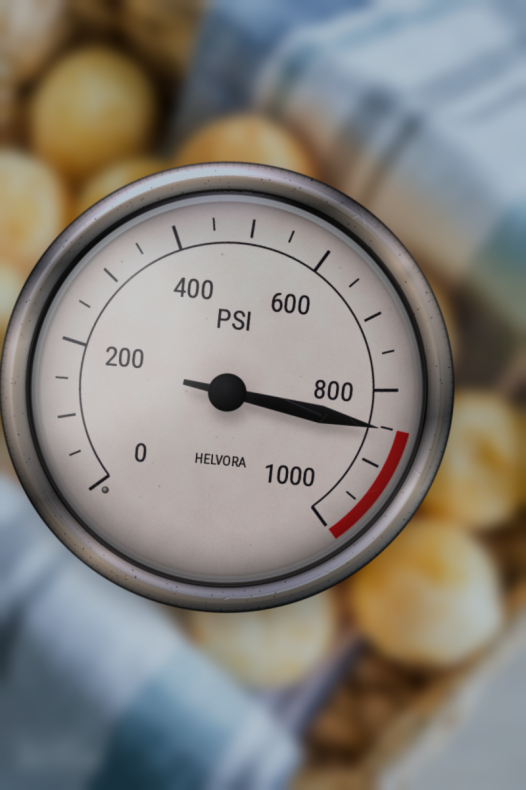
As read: value=850 unit=psi
